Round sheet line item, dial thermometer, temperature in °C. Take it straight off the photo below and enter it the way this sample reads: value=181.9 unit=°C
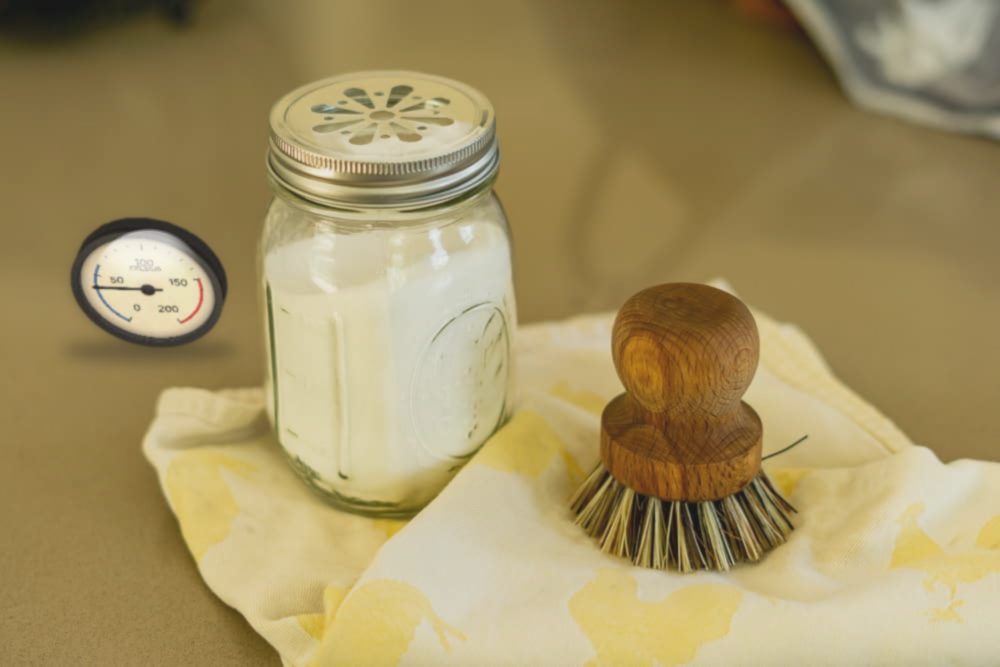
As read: value=40 unit=°C
